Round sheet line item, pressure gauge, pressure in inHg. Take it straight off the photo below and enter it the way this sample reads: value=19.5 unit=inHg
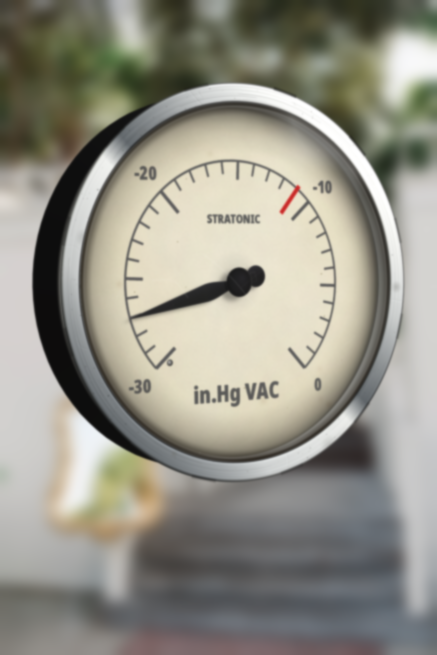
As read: value=-27 unit=inHg
